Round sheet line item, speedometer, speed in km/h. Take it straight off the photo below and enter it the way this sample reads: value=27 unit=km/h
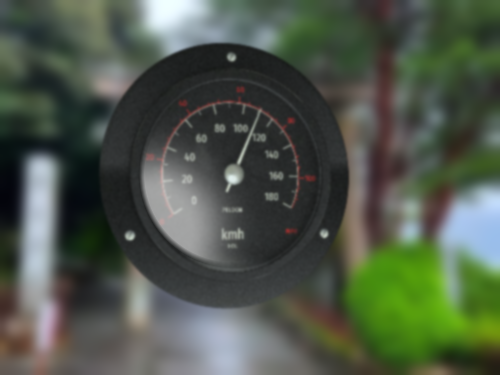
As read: value=110 unit=km/h
